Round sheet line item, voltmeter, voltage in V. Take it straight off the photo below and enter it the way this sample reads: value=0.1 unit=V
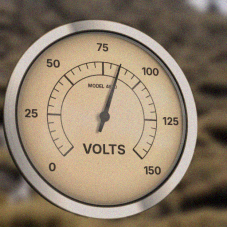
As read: value=85 unit=V
